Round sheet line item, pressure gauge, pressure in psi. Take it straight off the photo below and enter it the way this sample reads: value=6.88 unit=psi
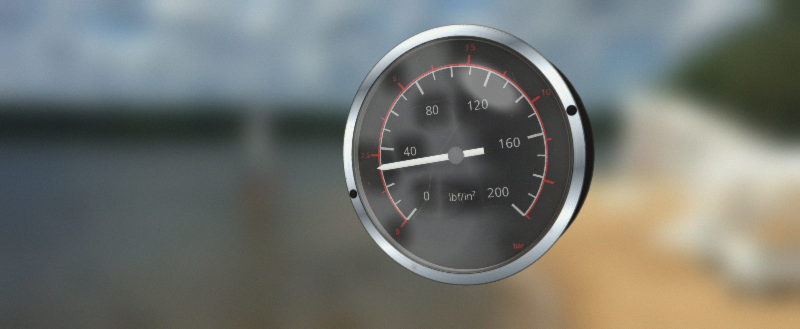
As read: value=30 unit=psi
